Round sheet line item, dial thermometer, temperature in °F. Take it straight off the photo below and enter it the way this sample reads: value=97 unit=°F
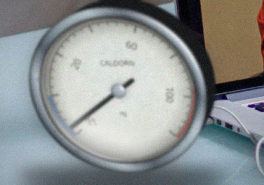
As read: value=-16 unit=°F
